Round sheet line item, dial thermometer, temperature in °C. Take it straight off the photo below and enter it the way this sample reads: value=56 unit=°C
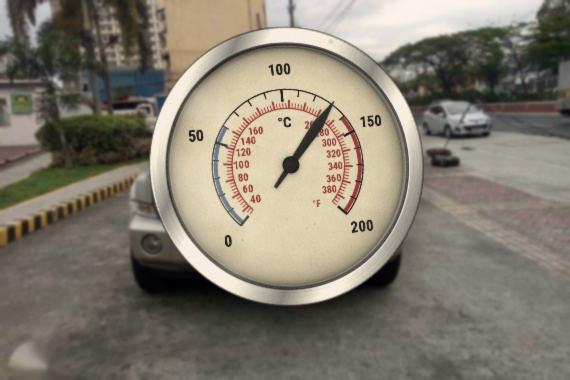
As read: value=130 unit=°C
